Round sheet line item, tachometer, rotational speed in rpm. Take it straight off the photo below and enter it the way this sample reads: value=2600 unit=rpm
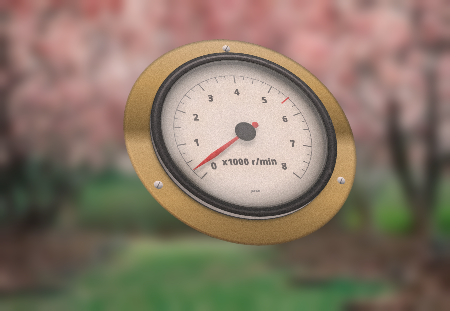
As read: value=250 unit=rpm
